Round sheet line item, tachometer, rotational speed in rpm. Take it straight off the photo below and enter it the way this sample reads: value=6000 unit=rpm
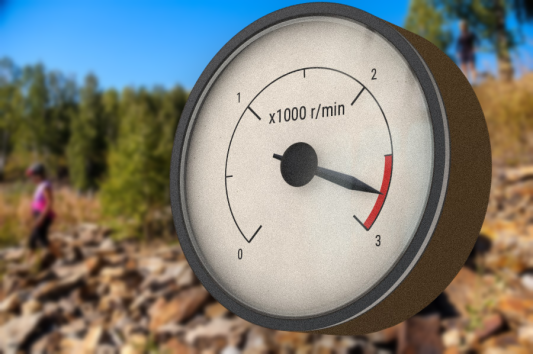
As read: value=2750 unit=rpm
